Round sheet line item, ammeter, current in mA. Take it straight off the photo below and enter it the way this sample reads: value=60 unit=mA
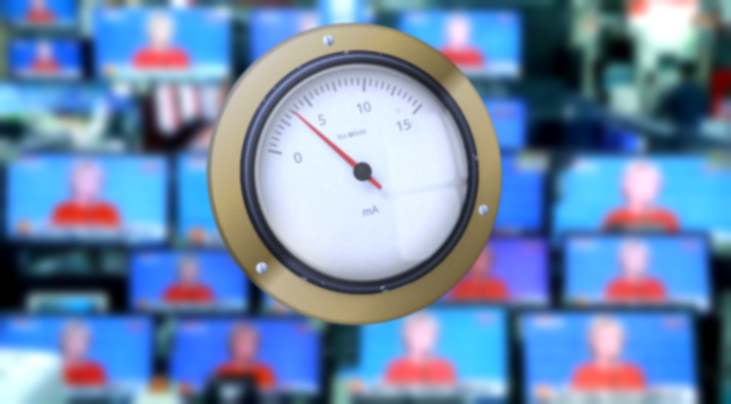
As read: value=3.5 unit=mA
